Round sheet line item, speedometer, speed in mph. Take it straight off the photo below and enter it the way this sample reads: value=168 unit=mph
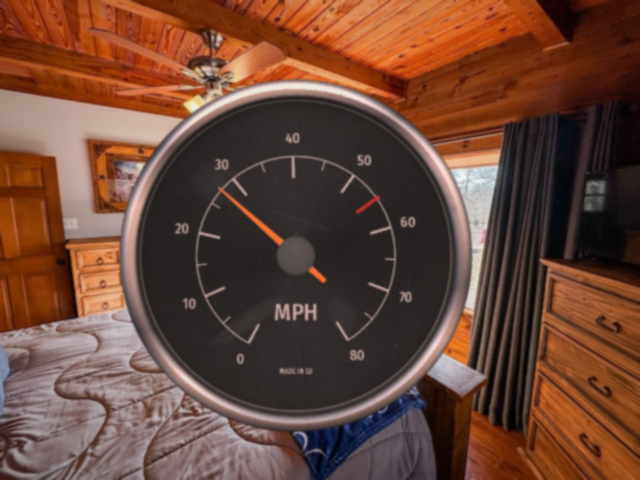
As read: value=27.5 unit=mph
